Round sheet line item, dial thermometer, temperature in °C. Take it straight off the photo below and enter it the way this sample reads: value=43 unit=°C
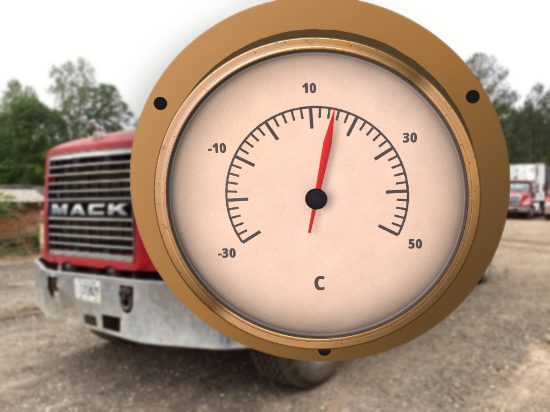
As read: value=15 unit=°C
